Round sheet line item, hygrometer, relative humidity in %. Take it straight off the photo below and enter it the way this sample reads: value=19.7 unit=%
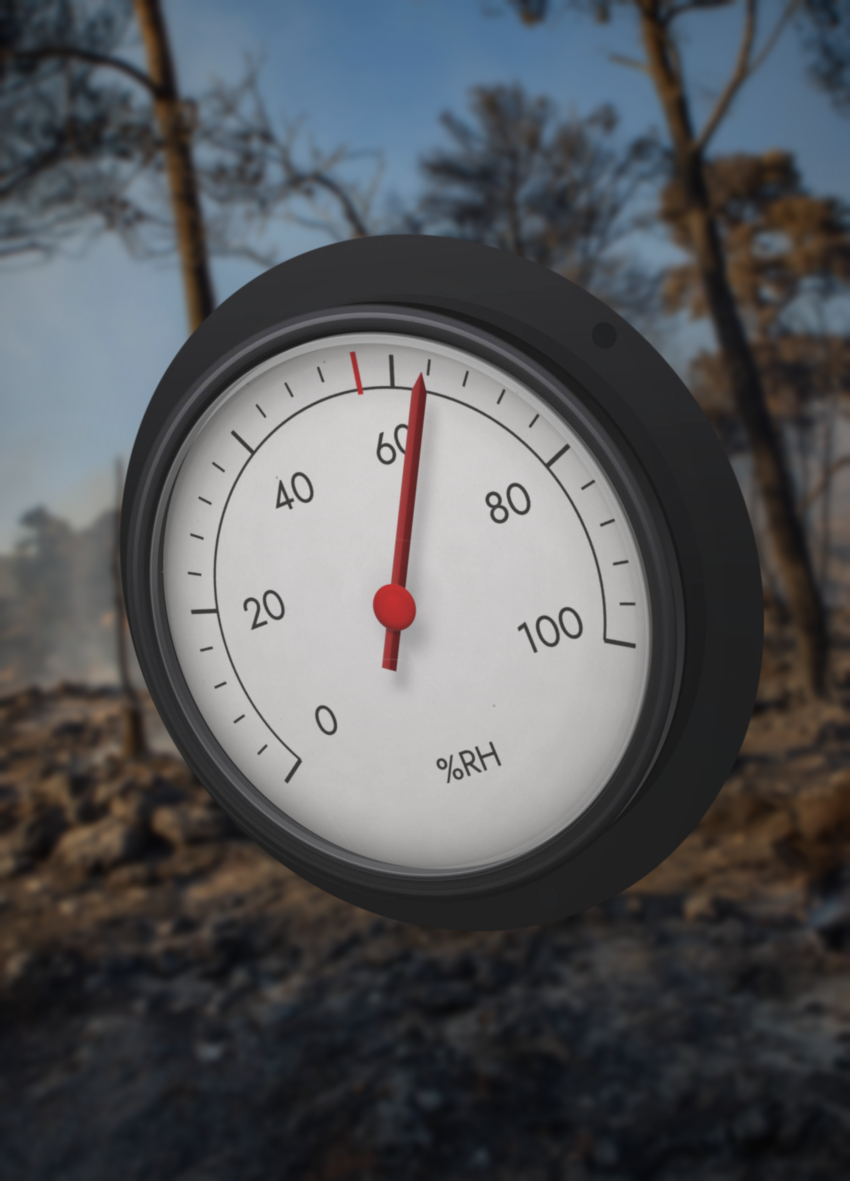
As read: value=64 unit=%
